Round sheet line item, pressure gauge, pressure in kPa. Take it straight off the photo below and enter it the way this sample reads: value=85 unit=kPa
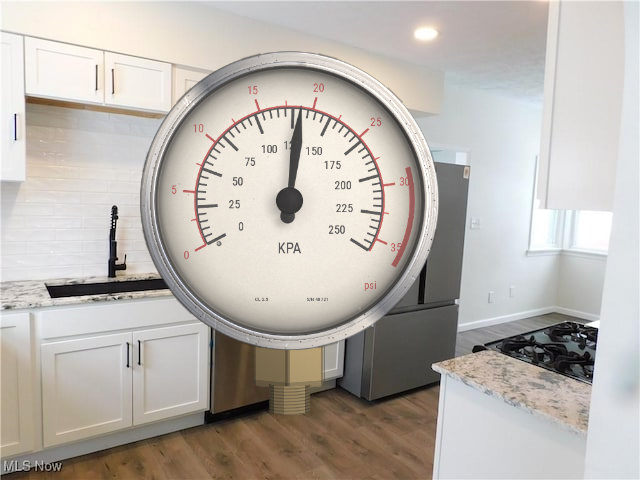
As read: value=130 unit=kPa
